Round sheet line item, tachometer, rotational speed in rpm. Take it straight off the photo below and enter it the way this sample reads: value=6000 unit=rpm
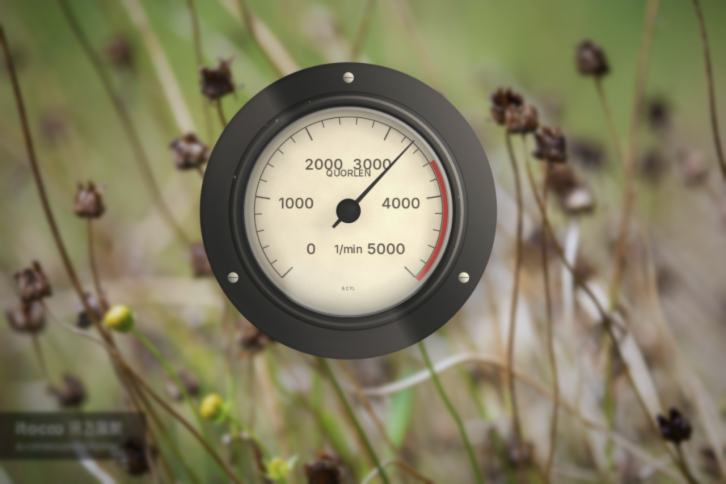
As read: value=3300 unit=rpm
